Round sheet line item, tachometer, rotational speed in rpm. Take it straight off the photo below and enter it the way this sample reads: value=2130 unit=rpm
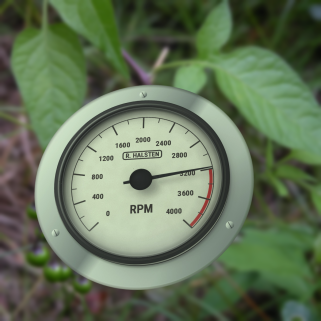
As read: value=3200 unit=rpm
